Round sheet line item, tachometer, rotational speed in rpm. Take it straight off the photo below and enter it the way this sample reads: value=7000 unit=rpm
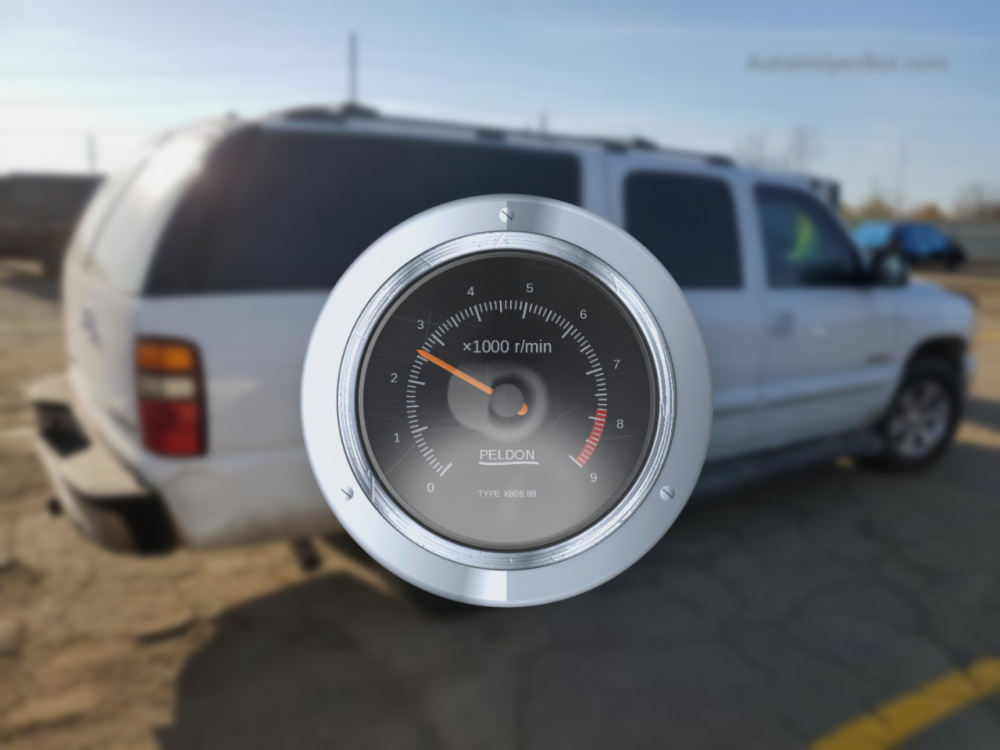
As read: value=2600 unit=rpm
